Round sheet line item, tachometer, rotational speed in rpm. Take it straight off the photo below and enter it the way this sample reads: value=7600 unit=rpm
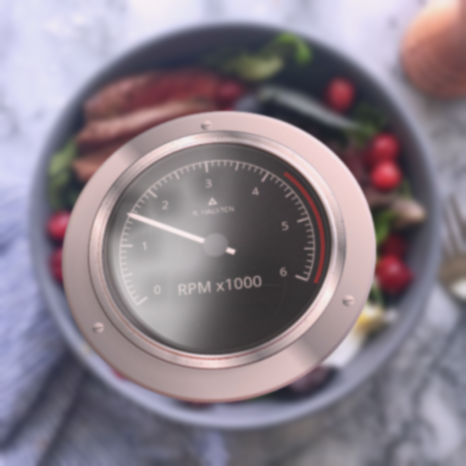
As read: value=1500 unit=rpm
